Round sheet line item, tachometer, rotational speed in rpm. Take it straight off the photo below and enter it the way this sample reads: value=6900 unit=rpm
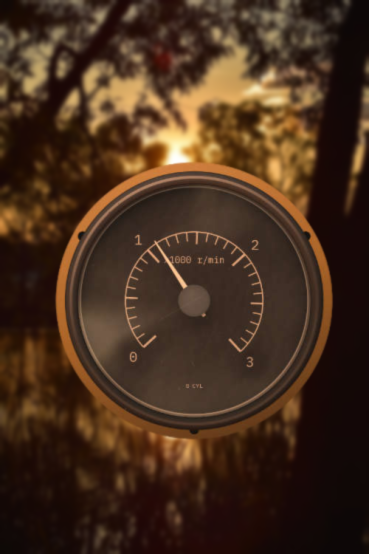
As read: value=1100 unit=rpm
